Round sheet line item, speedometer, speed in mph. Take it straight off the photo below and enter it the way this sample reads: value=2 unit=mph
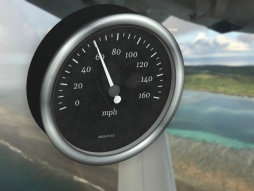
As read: value=60 unit=mph
